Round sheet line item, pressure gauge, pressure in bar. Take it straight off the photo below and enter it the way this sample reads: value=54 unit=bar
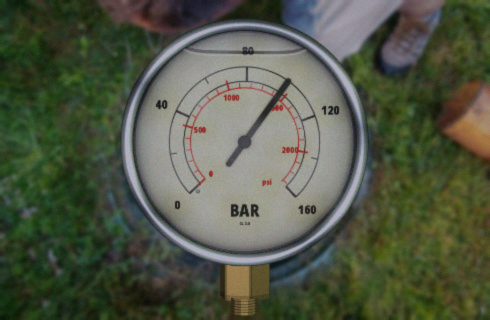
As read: value=100 unit=bar
